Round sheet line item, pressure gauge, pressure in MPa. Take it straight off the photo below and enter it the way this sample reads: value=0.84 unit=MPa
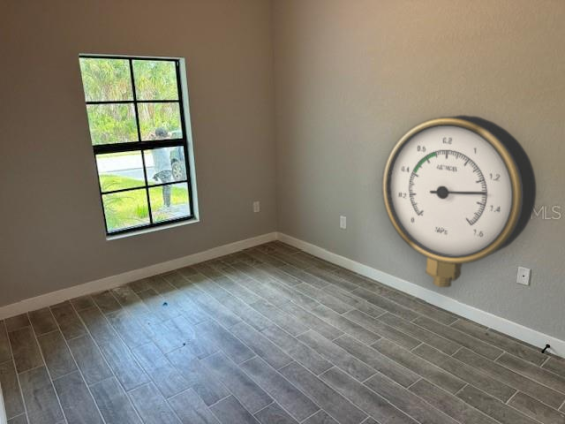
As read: value=1.3 unit=MPa
